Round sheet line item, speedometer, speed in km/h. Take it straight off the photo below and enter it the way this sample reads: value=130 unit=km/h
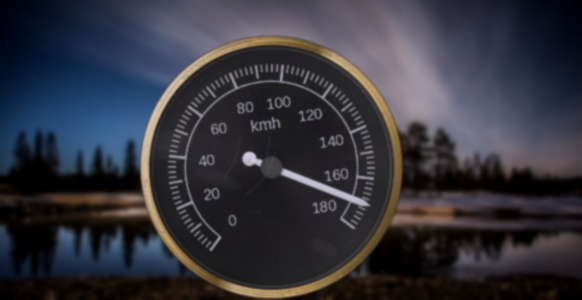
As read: value=170 unit=km/h
